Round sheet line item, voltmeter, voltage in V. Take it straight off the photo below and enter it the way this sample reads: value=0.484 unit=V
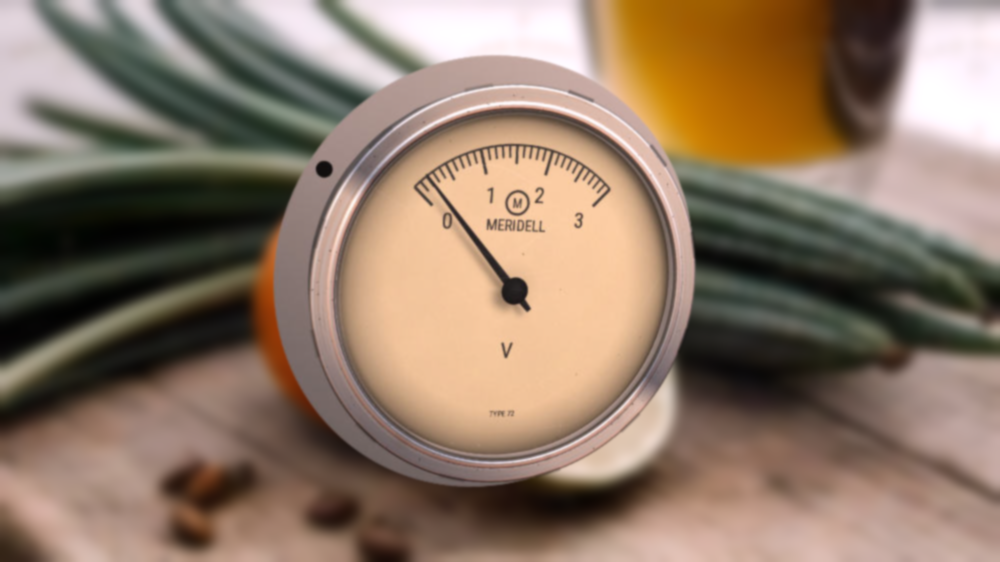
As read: value=0.2 unit=V
